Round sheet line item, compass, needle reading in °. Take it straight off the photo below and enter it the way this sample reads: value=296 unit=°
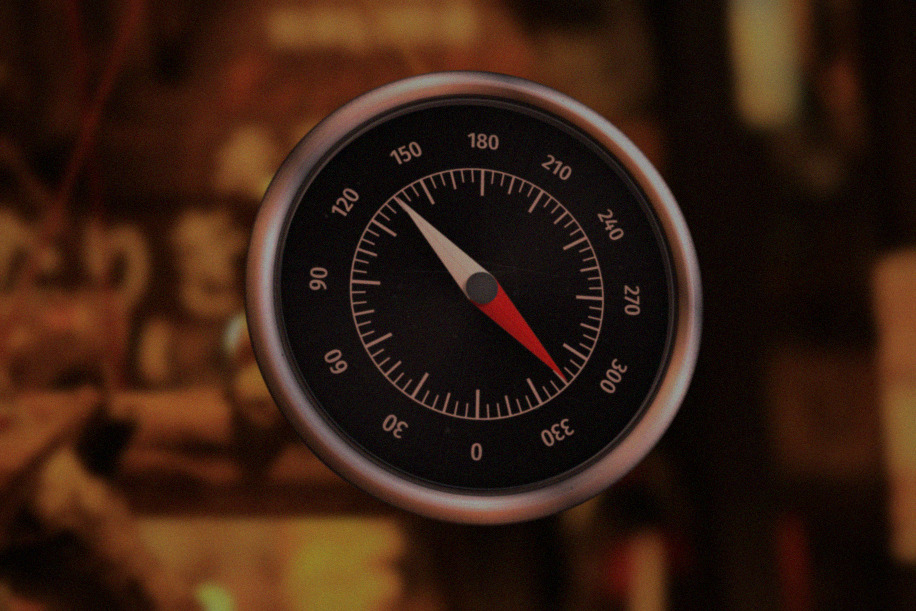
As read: value=315 unit=°
